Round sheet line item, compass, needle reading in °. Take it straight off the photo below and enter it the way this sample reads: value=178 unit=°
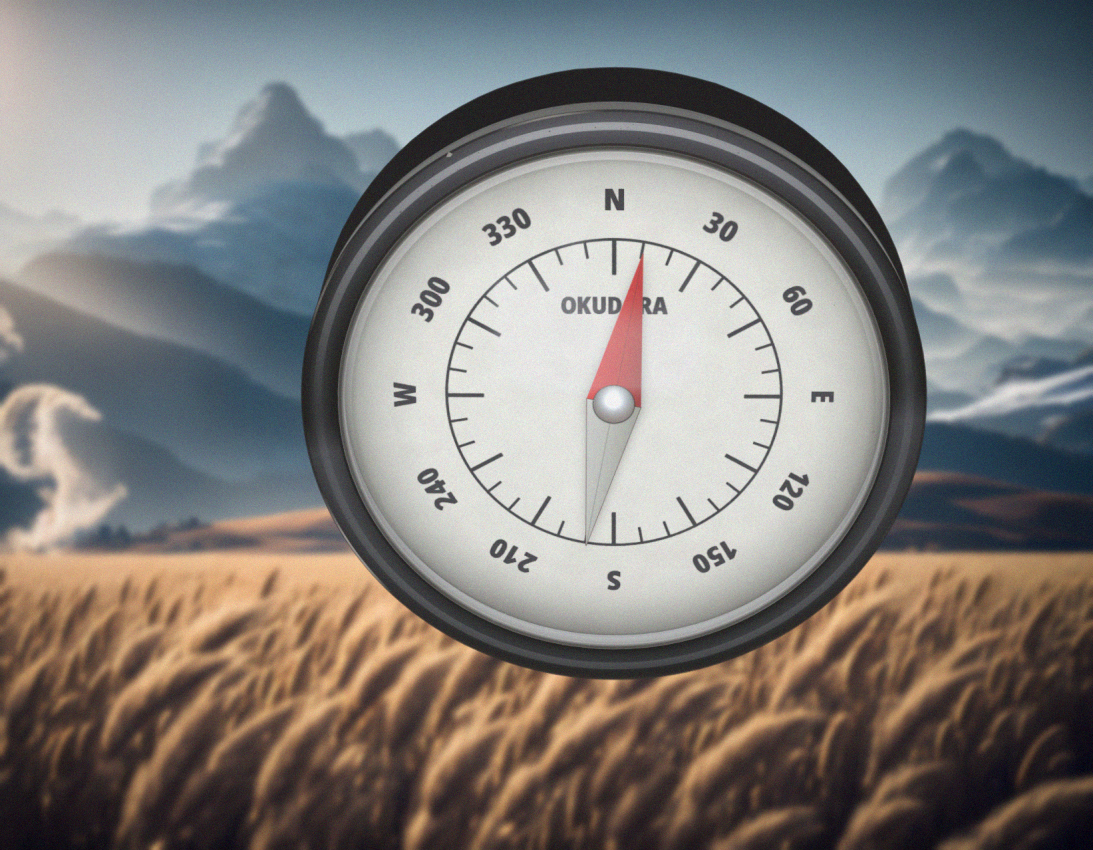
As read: value=10 unit=°
